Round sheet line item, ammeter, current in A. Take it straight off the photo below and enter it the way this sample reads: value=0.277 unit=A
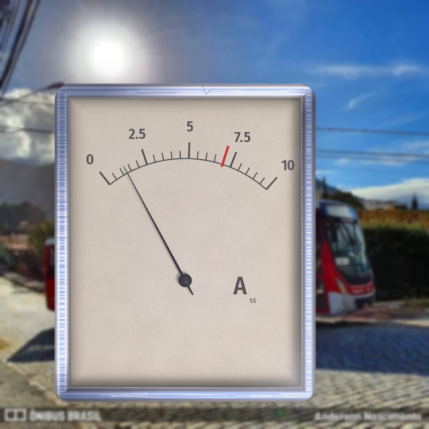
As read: value=1.25 unit=A
